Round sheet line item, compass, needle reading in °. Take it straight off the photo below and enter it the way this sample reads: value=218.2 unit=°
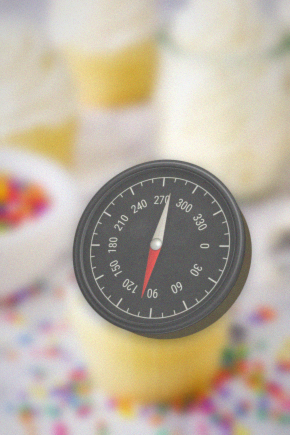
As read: value=100 unit=°
